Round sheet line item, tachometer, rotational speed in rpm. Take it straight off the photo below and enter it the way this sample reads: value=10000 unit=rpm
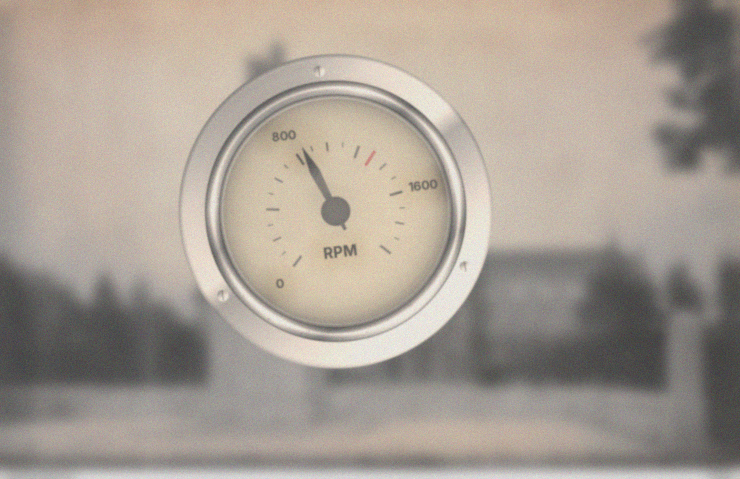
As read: value=850 unit=rpm
